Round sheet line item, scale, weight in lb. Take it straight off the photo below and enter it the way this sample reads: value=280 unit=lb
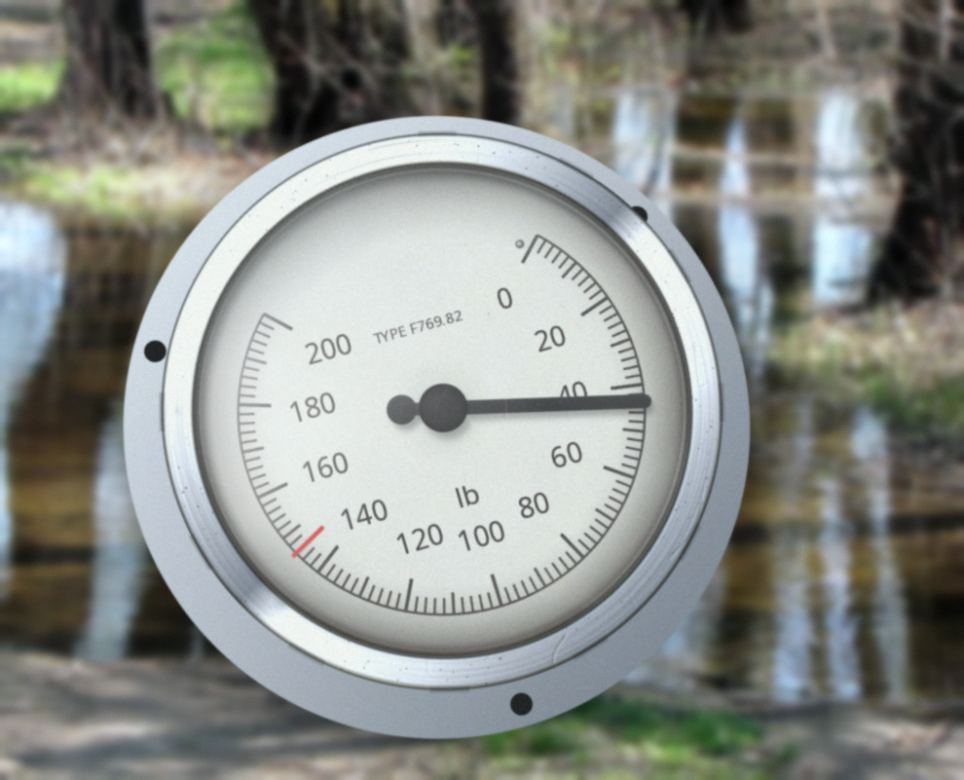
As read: value=44 unit=lb
